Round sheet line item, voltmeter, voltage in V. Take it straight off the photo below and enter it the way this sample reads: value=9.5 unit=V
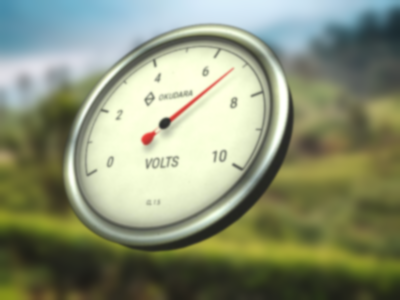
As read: value=7 unit=V
